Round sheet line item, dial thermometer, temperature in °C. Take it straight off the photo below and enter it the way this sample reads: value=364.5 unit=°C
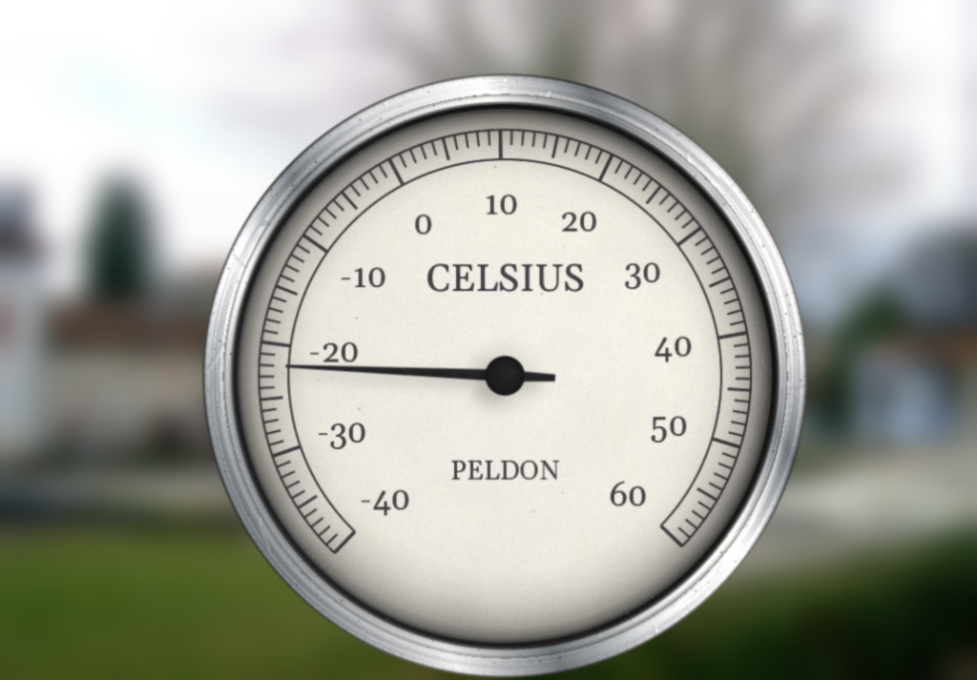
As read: value=-22 unit=°C
